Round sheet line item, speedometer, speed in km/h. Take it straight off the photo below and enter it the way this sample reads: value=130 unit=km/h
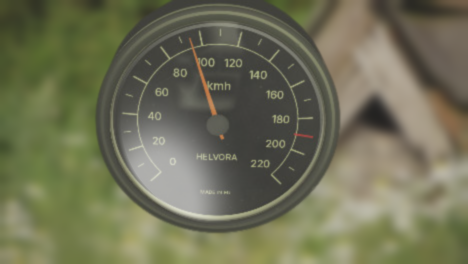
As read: value=95 unit=km/h
